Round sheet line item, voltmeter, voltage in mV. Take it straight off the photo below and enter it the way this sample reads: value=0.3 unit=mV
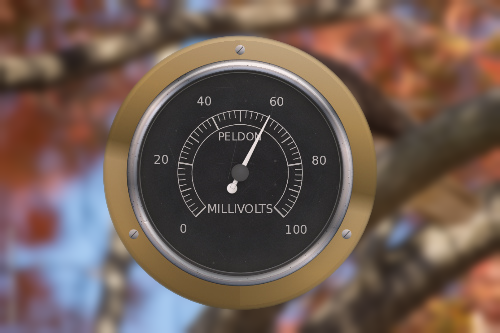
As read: value=60 unit=mV
